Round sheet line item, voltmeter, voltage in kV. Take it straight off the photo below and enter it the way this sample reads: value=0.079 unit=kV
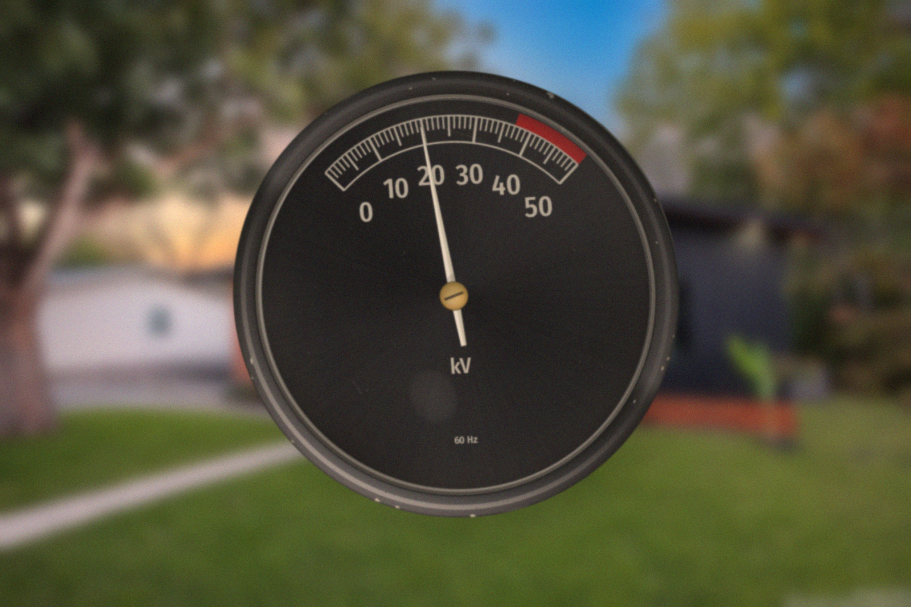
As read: value=20 unit=kV
